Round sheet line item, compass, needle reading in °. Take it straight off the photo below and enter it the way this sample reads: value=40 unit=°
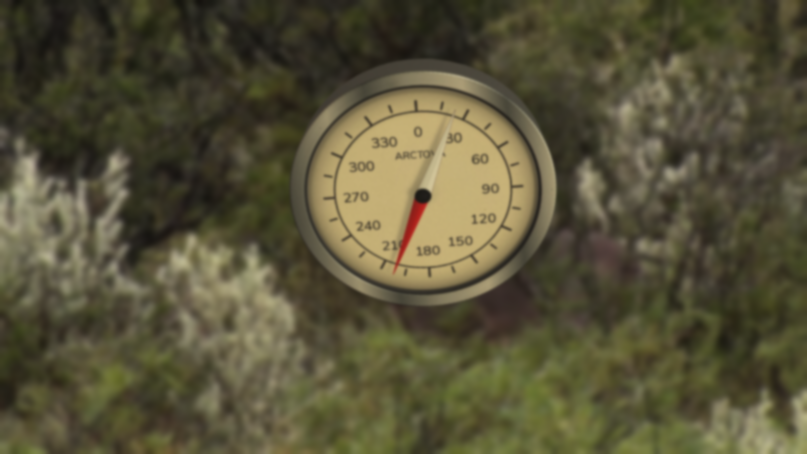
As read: value=202.5 unit=°
